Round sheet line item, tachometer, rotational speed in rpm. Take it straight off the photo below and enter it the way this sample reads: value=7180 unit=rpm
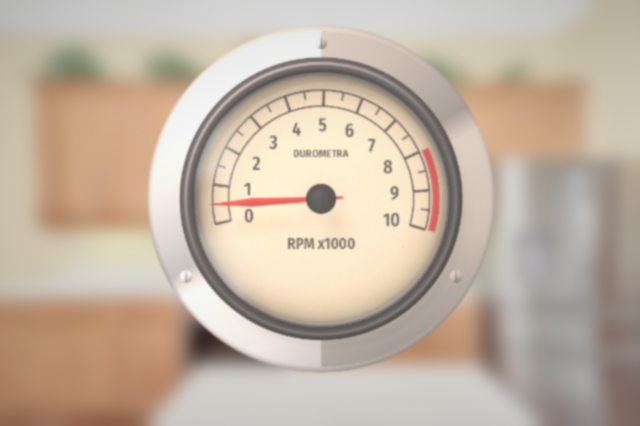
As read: value=500 unit=rpm
